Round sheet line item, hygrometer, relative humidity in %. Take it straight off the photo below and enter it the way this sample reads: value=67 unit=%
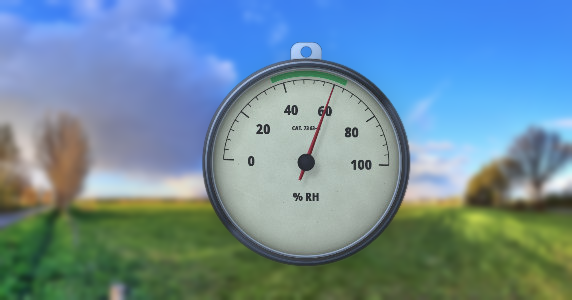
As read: value=60 unit=%
